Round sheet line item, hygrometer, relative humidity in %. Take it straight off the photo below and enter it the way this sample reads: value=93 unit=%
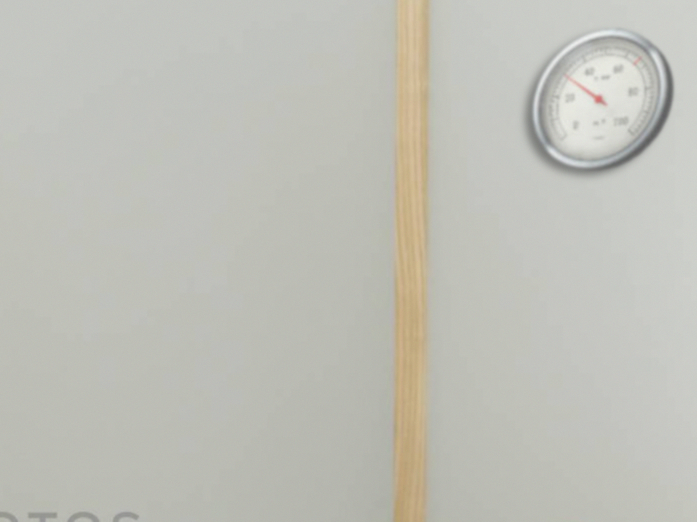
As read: value=30 unit=%
